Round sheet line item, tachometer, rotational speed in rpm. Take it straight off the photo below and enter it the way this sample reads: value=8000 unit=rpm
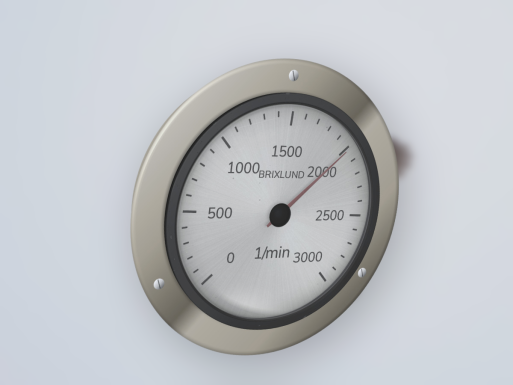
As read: value=2000 unit=rpm
